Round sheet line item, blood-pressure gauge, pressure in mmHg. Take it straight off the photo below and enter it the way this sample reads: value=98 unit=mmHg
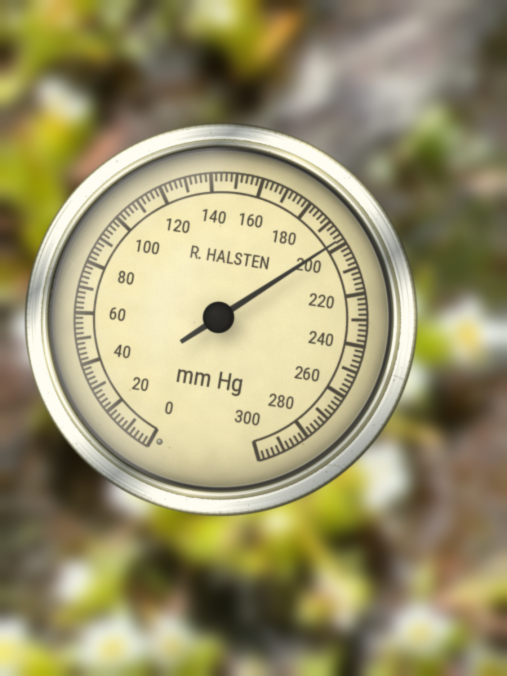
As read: value=198 unit=mmHg
